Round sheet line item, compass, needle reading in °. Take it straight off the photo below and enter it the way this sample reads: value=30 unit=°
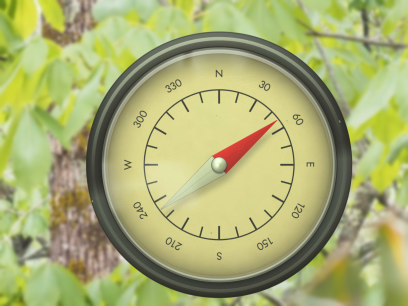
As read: value=52.5 unit=°
